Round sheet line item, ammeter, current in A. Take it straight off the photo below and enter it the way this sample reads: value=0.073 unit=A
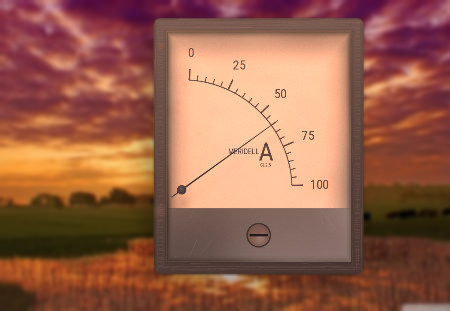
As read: value=60 unit=A
